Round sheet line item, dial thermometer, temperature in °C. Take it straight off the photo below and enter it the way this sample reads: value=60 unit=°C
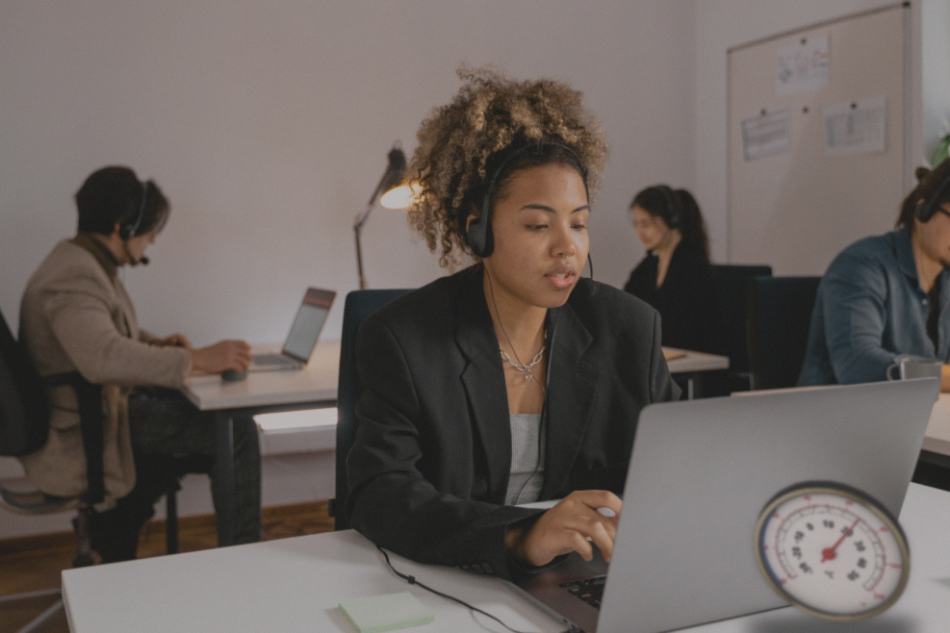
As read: value=20 unit=°C
